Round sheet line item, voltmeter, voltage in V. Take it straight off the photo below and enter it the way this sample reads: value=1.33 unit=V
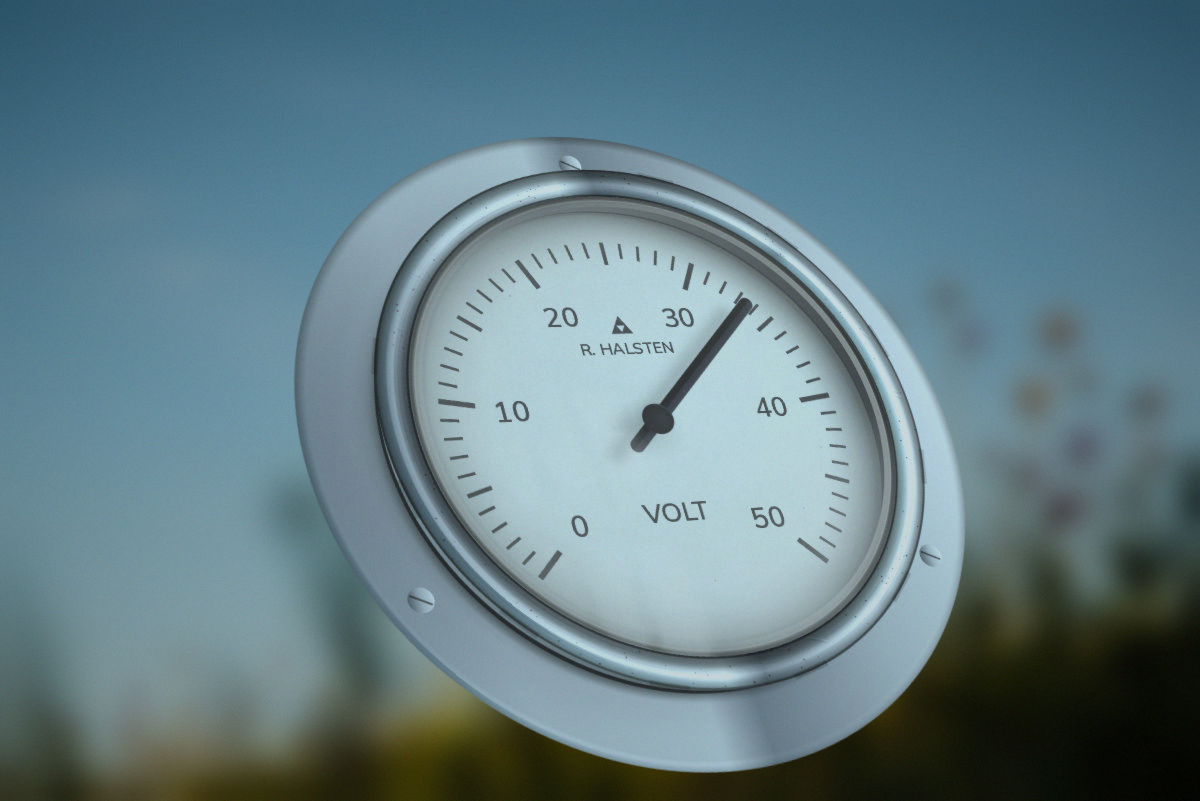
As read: value=33.5 unit=V
